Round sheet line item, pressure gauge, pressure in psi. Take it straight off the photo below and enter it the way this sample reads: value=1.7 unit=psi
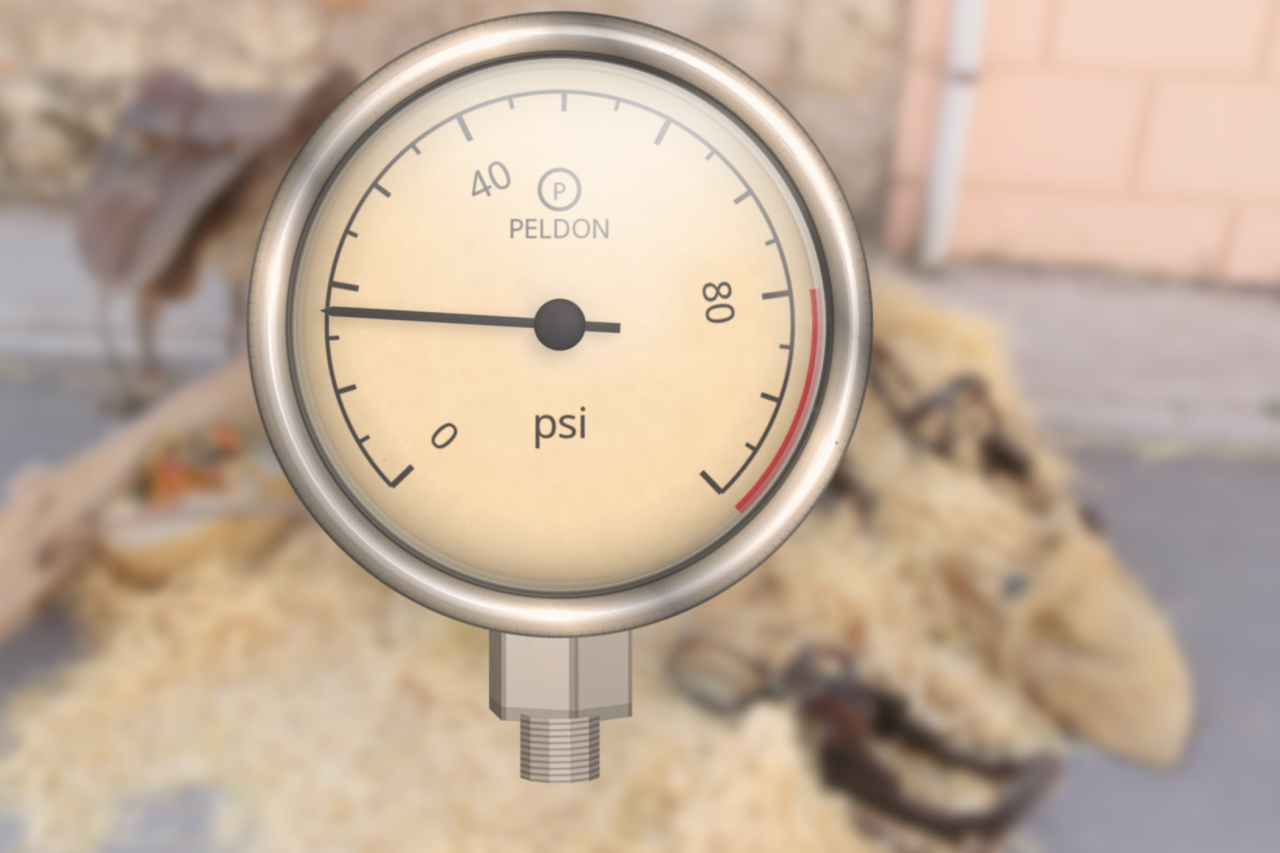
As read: value=17.5 unit=psi
